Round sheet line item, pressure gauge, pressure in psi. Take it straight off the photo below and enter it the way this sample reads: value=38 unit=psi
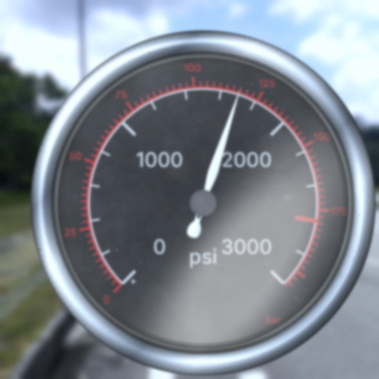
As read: value=1700 unit=psi
